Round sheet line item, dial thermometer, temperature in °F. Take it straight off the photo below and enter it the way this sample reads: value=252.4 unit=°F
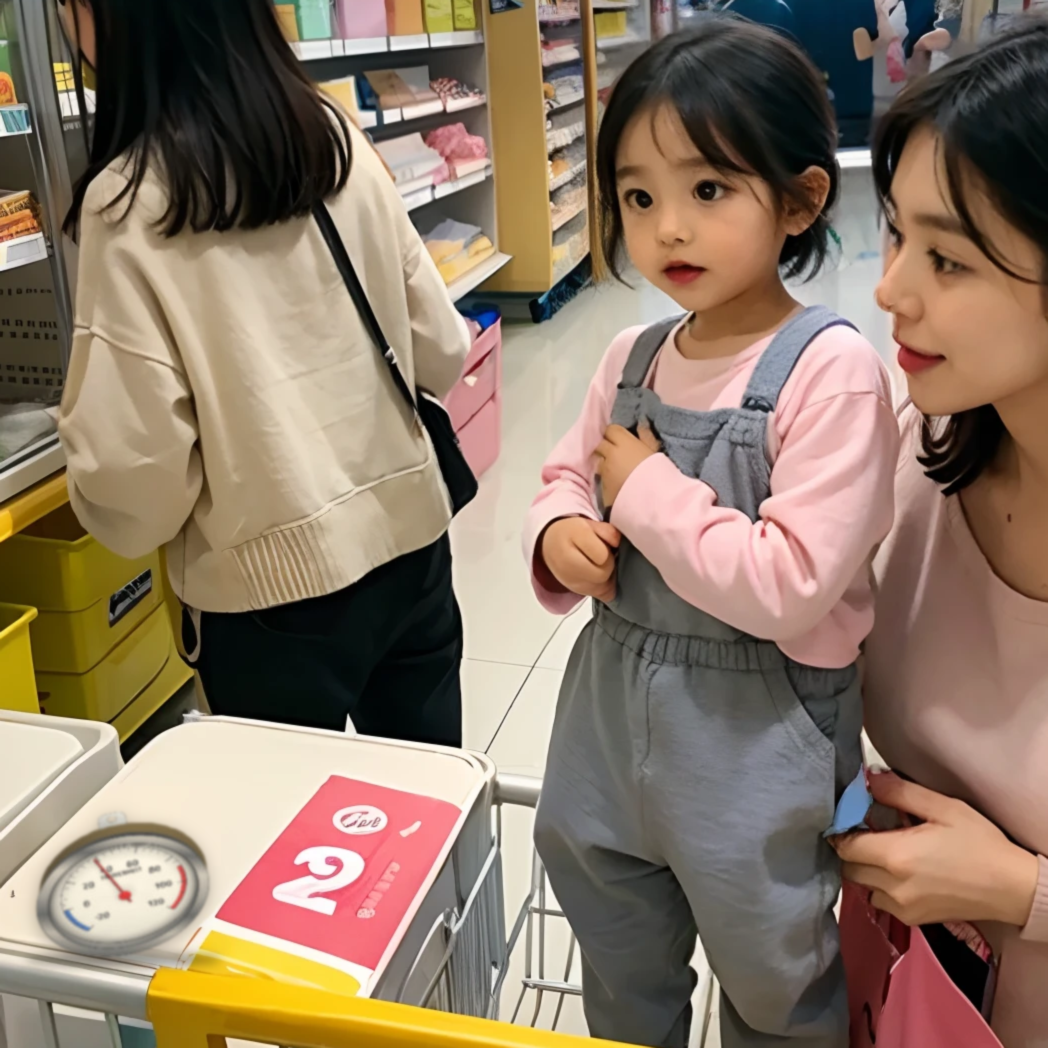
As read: value=40 unit=°F
